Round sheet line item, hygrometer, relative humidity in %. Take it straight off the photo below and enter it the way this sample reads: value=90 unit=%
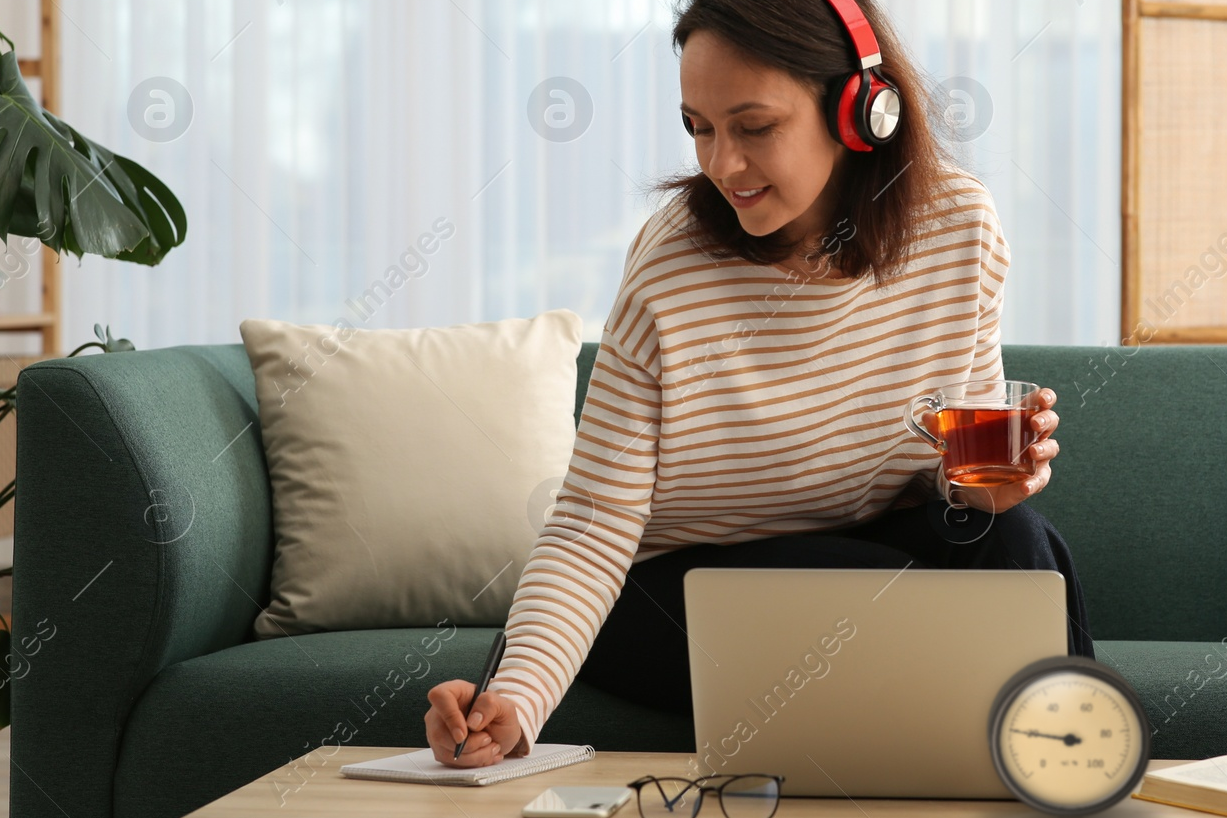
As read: value=20 unit=%
